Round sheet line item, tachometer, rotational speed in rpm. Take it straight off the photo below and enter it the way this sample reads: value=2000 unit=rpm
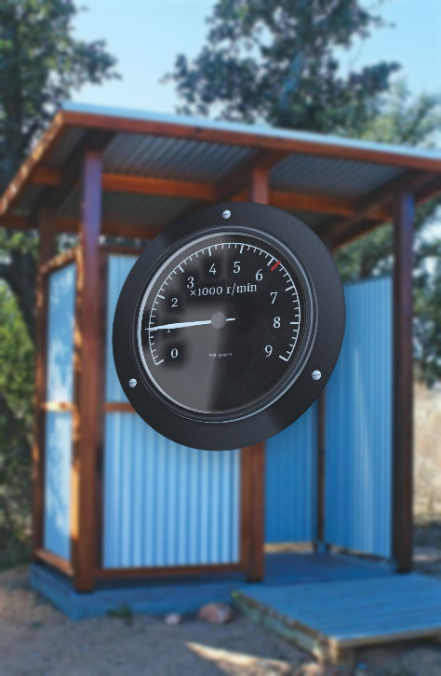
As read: value=1000 unit=rpm
